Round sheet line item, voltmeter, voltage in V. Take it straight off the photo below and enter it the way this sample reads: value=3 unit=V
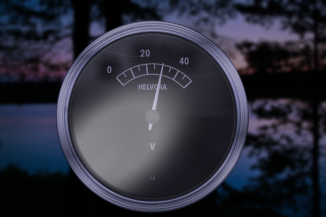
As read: value=30 unit=V
